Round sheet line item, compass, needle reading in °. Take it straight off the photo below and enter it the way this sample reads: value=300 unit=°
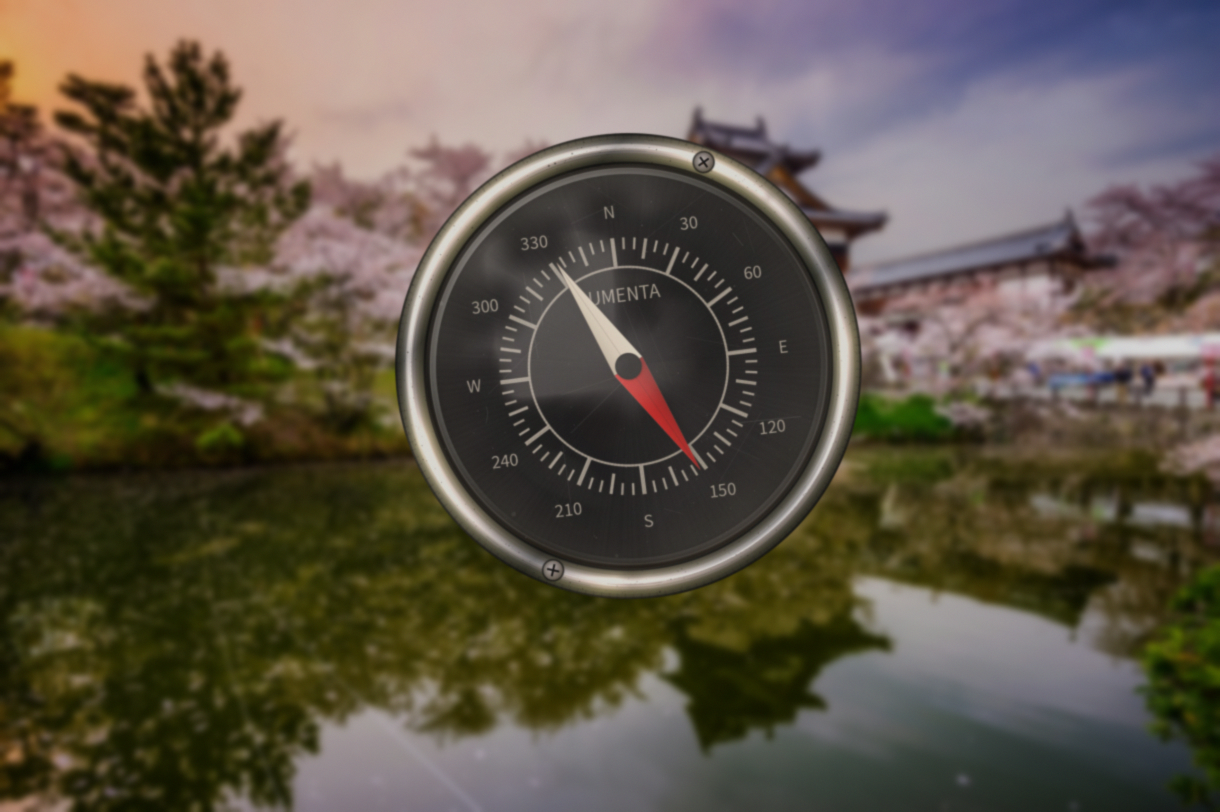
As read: value=152.5 unit=°
